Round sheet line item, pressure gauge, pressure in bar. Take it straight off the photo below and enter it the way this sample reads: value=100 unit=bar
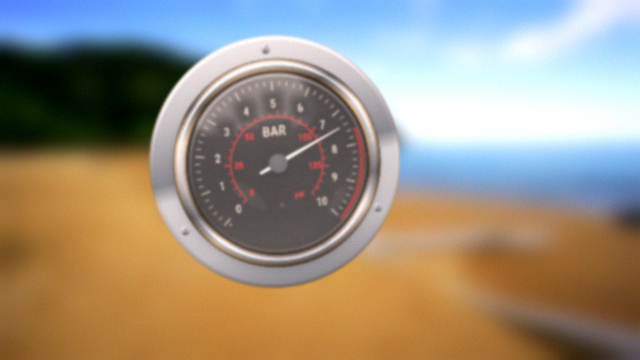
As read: value=7.4 unit=bar
